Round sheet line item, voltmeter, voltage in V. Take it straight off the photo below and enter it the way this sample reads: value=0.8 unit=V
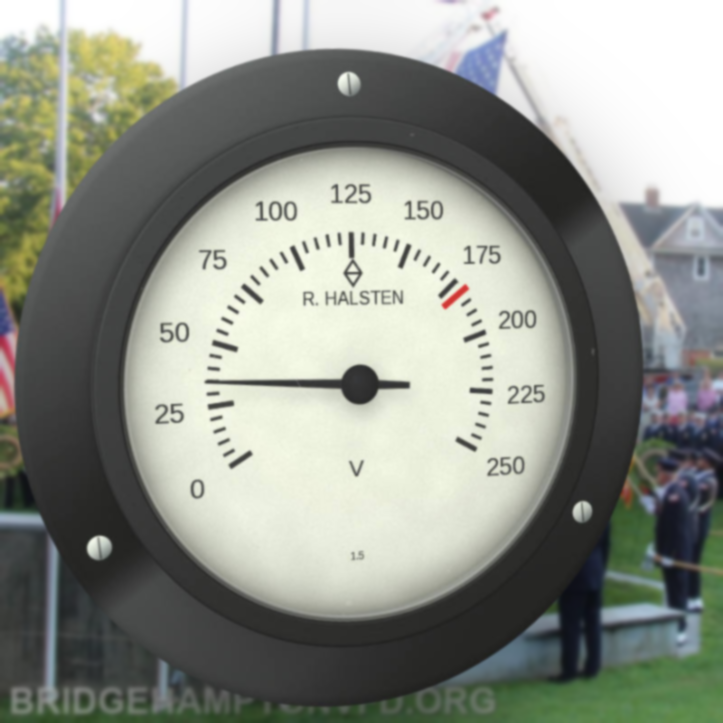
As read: value=35 unit=V
